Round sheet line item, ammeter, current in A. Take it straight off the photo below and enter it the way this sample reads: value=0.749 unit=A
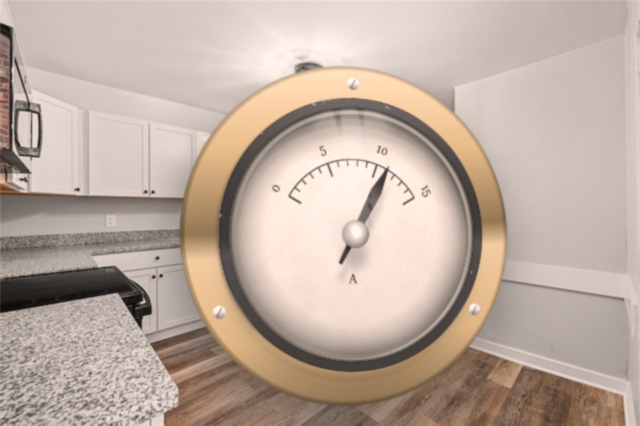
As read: value=11 unit=A
